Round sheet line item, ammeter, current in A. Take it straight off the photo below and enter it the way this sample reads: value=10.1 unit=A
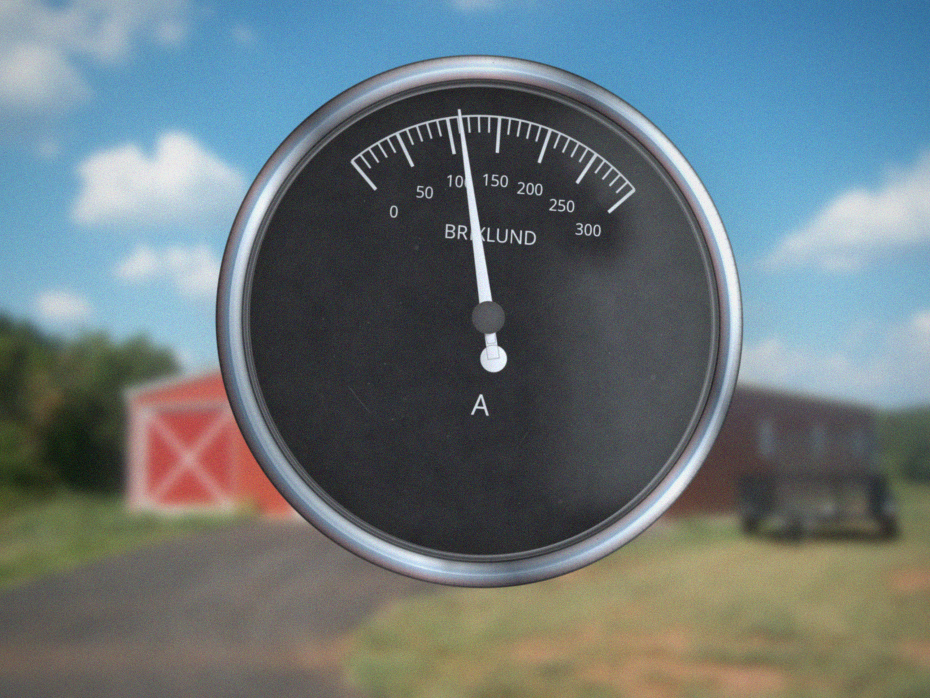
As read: value=110 unit=A
